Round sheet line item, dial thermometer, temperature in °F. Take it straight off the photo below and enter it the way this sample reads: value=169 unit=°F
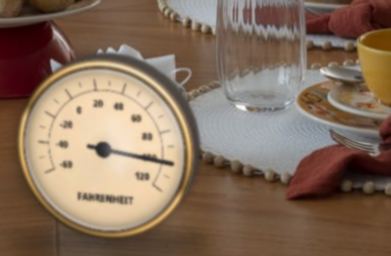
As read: value=100 unit=°F
